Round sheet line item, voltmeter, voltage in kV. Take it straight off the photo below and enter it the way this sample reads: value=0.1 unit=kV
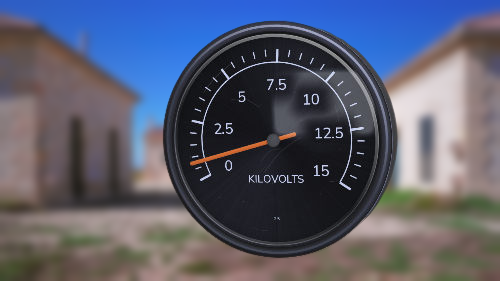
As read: value=0.75 unit=kV
